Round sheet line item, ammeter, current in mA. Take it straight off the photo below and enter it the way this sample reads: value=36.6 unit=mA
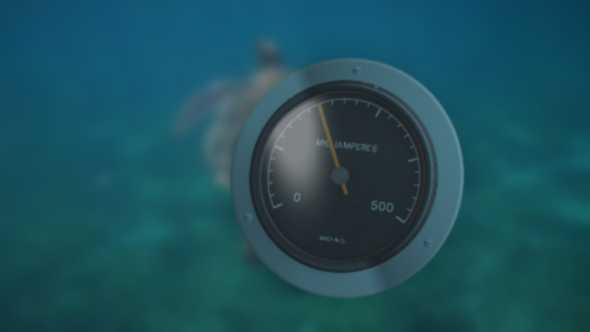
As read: value=200 unit=mA
